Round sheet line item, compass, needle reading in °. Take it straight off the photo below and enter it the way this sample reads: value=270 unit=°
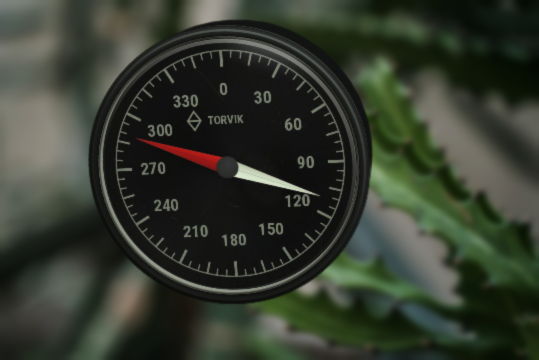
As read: value=290 unit=°
